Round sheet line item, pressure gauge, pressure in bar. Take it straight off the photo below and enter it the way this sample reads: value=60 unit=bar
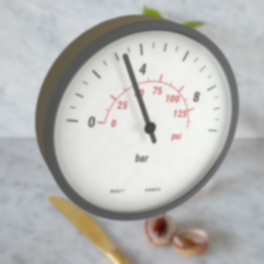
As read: value=3.25 unit=bar
